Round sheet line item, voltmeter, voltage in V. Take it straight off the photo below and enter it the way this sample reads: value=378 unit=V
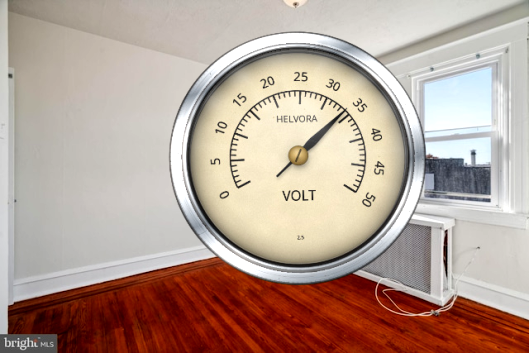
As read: value=34 unit=V
